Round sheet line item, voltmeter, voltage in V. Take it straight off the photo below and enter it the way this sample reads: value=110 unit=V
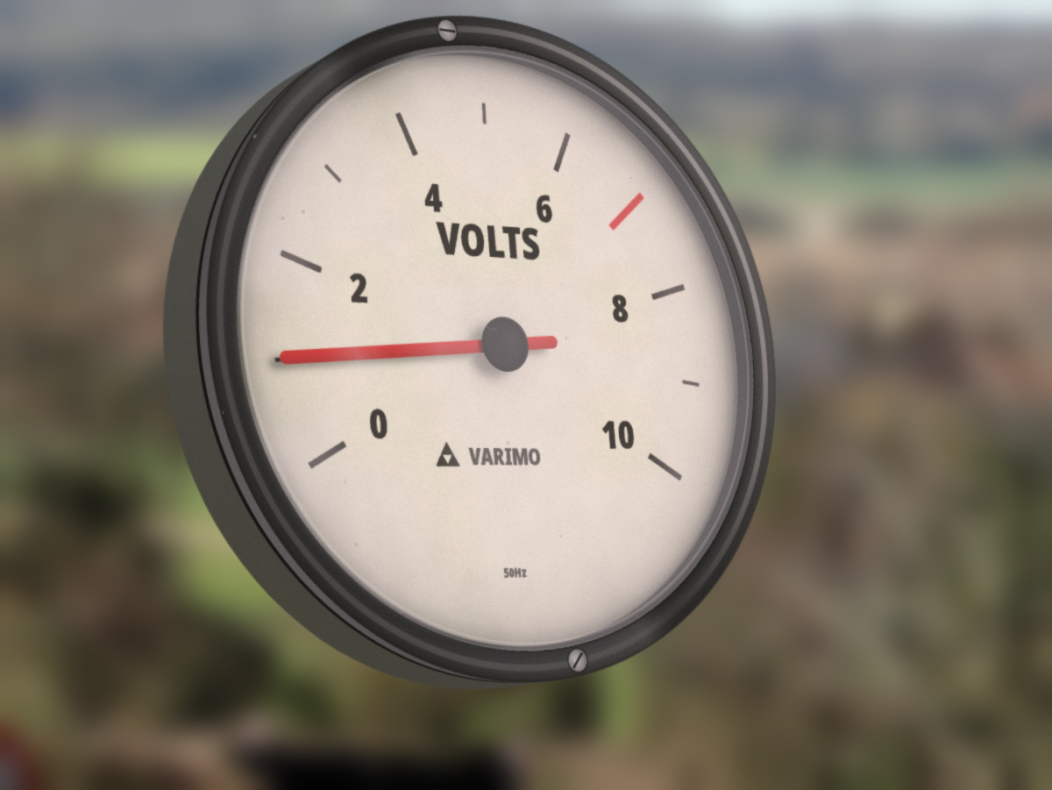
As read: value=1 unit=V
